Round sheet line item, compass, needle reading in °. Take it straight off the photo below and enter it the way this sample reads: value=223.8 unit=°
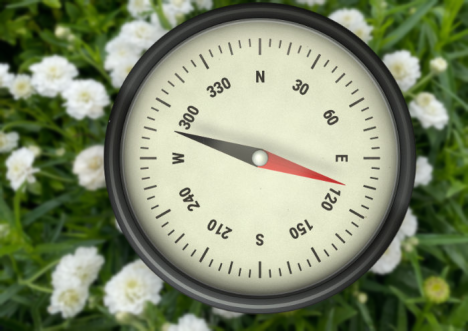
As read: value=107.5 unit=°
